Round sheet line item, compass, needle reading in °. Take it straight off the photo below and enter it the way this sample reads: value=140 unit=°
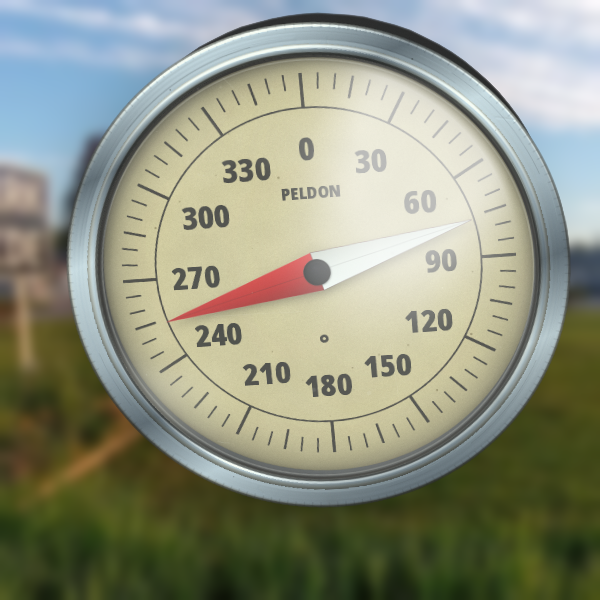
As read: value=255 unit=°
